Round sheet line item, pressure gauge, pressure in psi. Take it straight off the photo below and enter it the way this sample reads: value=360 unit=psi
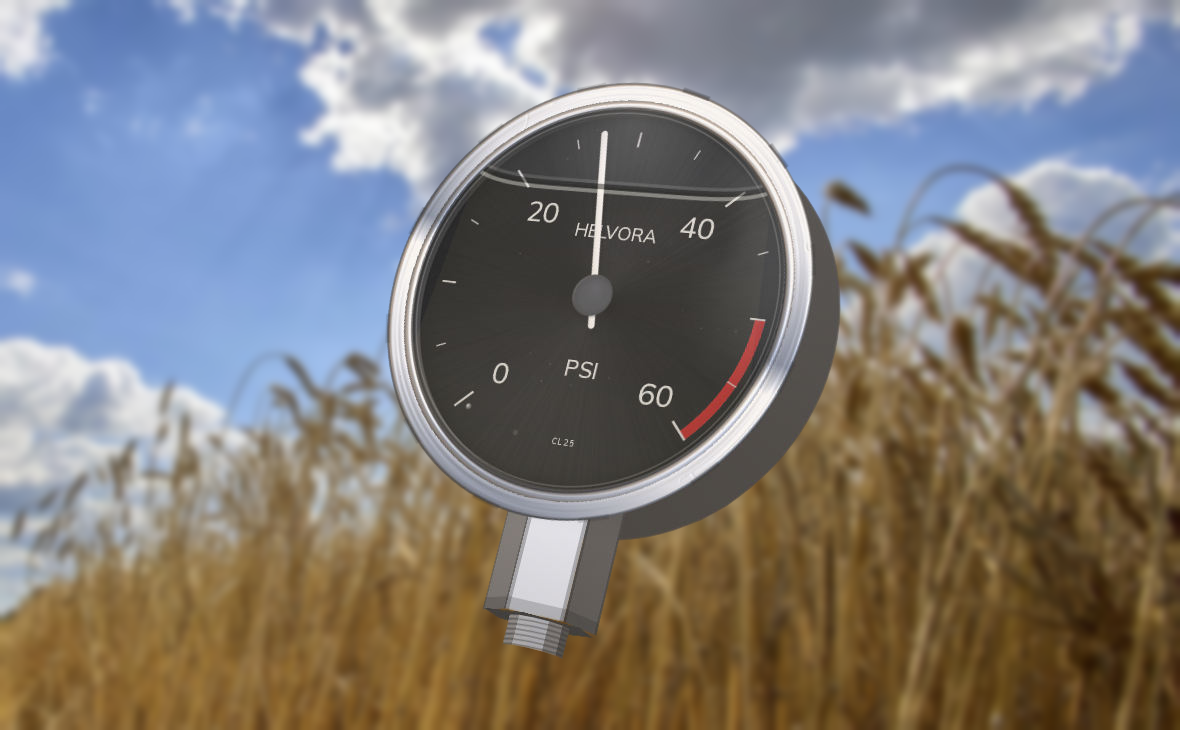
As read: value=27.5 unit=psi
